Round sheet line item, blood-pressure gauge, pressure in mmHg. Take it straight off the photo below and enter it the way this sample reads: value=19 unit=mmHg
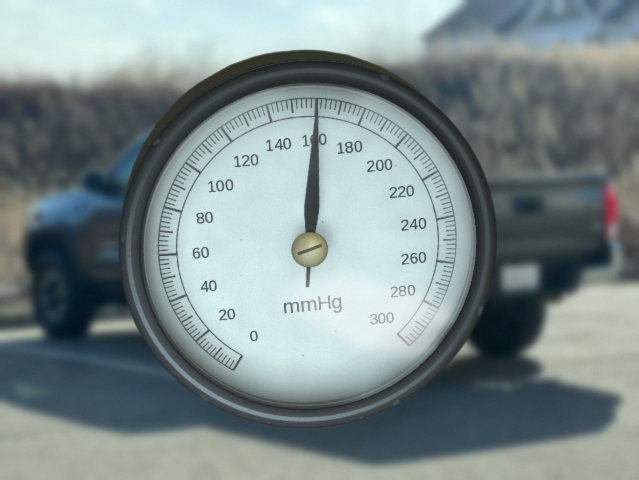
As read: value=160 unit=mmHg
